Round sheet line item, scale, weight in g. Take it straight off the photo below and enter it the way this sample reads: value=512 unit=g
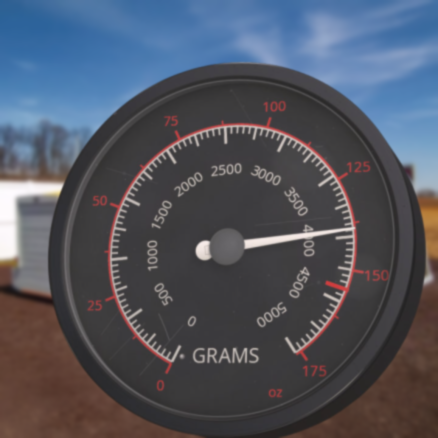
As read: value=3950 unit=g
